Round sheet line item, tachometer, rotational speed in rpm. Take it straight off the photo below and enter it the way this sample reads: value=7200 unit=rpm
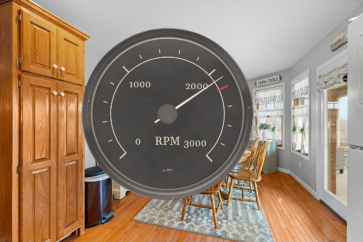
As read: value=2100 unit=rpm
